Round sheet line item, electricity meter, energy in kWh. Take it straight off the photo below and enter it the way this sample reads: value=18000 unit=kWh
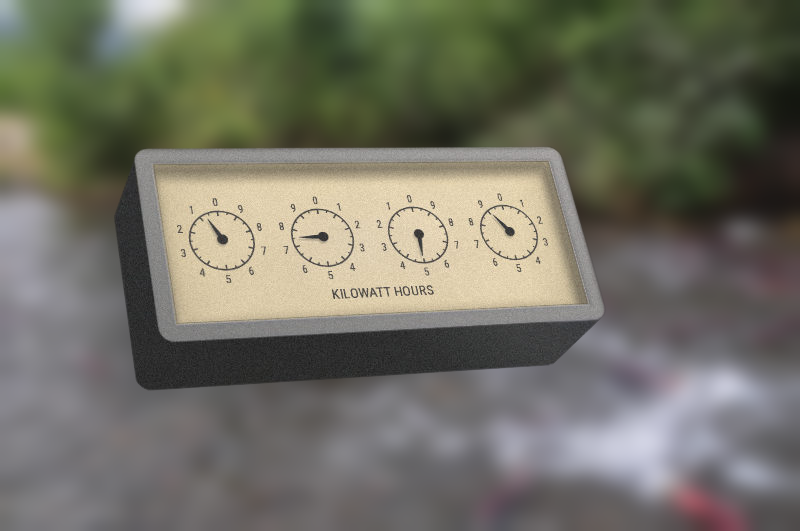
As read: value=749 unit=kWh
